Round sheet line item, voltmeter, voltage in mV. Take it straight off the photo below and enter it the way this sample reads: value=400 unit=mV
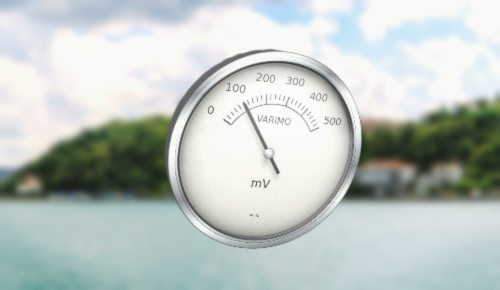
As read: value=100 unit=mV
